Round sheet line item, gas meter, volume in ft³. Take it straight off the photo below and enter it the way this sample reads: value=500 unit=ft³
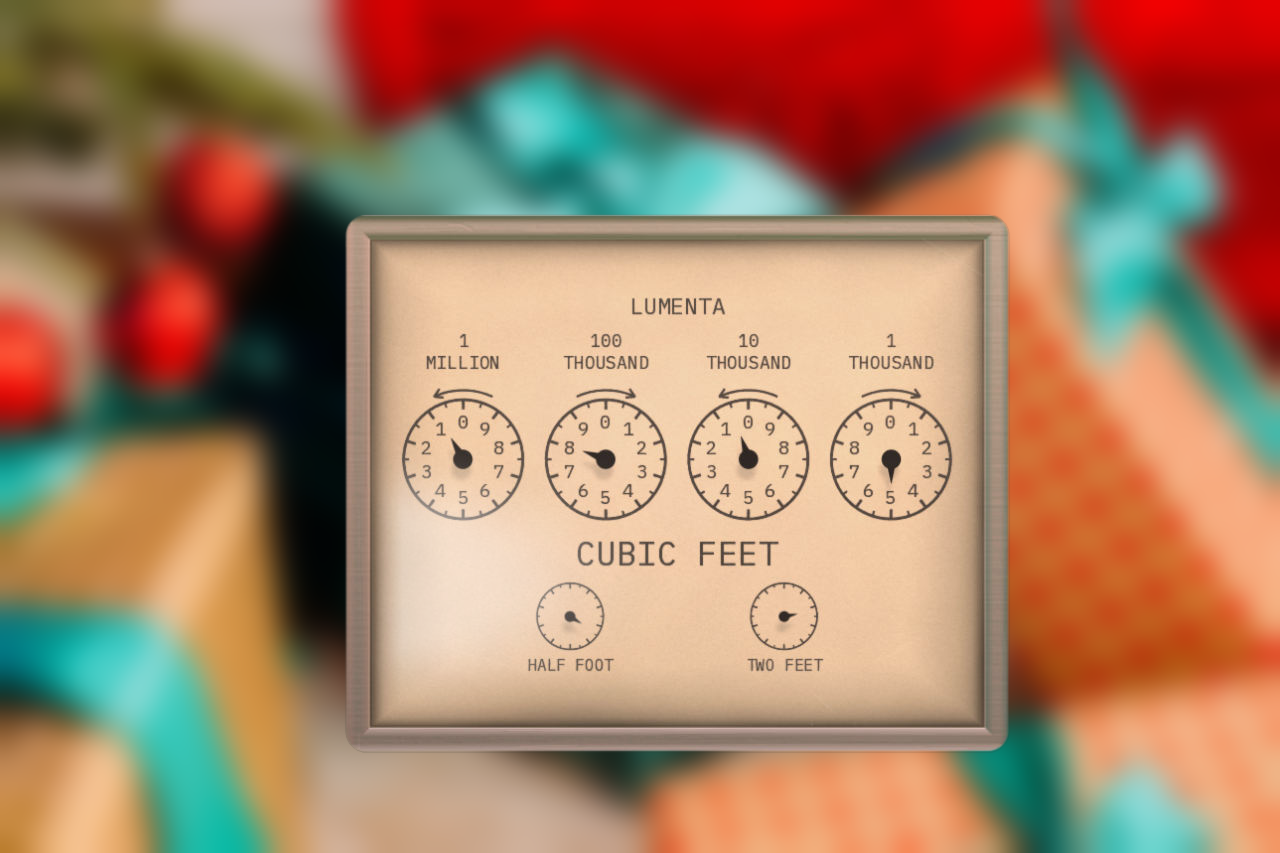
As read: value=80500 unit=ft³
